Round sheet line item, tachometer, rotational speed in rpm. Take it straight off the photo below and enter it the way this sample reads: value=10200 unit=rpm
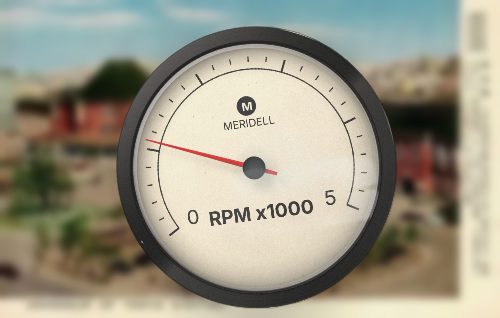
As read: value=1100 unit=rpm
